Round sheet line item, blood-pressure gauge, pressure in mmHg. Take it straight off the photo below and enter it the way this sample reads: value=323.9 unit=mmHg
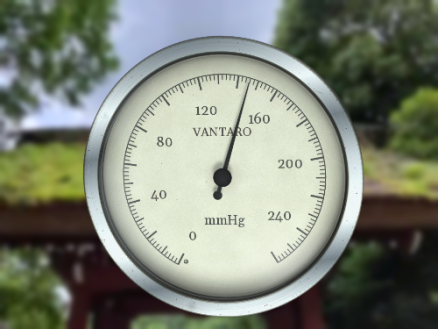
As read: value=146 unit=mmHg
